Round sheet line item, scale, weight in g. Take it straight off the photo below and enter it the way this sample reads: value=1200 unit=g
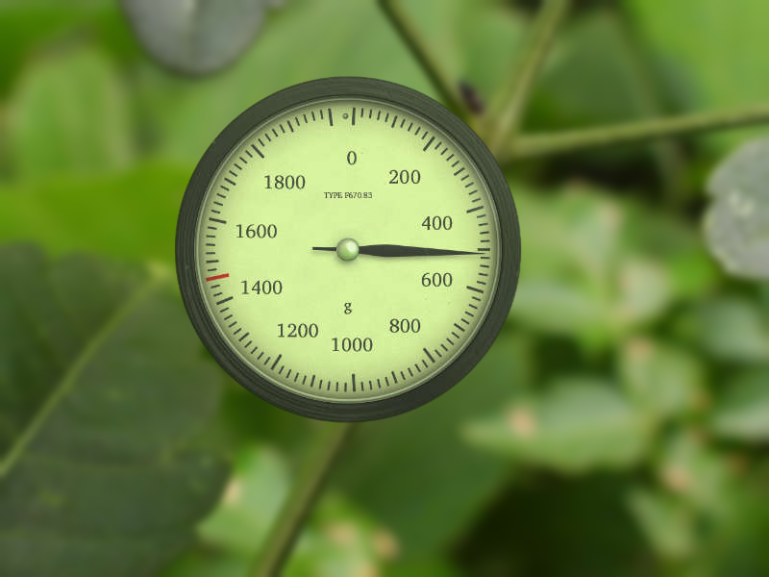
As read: value=510 unit=g
